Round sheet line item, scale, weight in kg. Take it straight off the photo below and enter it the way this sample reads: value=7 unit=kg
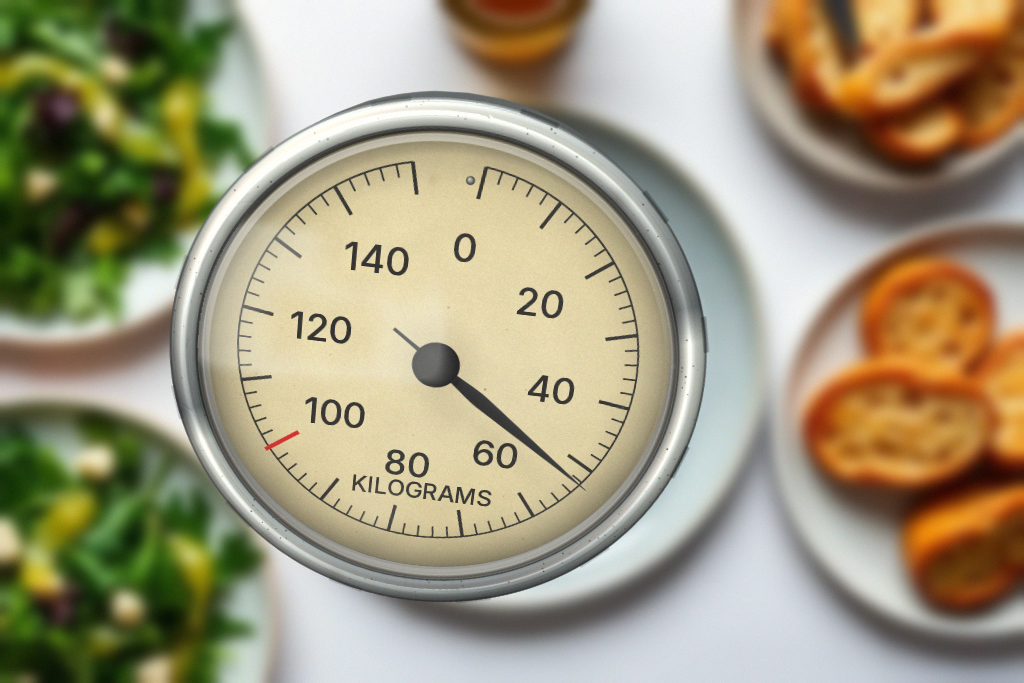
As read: value=52 unit=kg
